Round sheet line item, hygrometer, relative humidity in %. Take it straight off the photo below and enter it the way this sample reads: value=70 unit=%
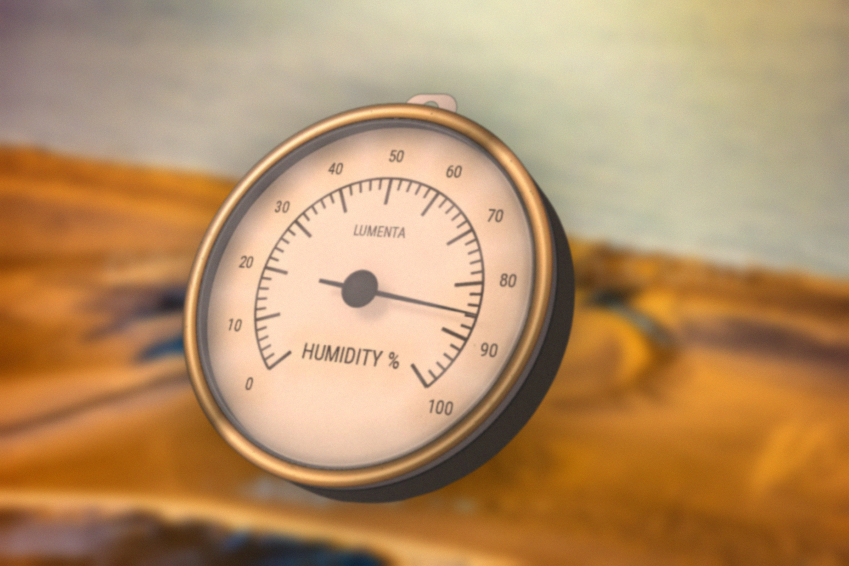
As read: value=86 unit=%
